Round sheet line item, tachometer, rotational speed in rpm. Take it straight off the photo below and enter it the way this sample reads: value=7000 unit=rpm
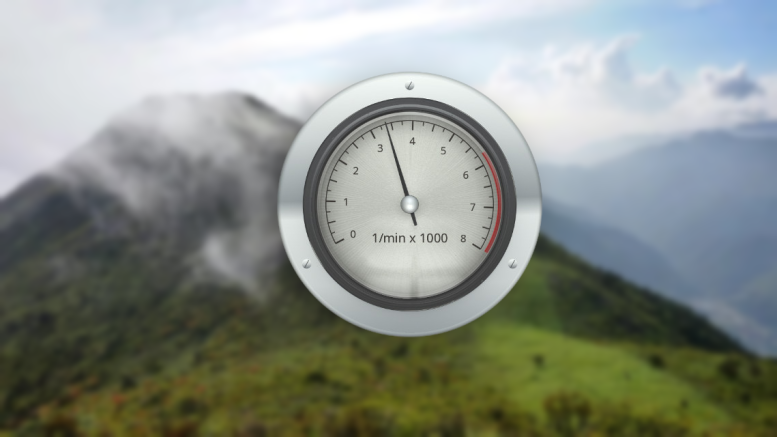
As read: value=3375 unit=rpm
